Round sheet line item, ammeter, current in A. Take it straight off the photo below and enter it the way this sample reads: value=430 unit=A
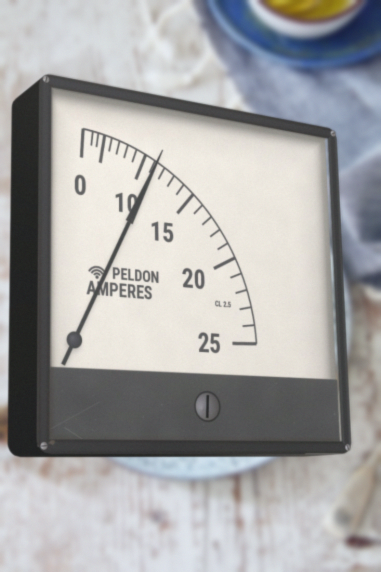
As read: value=11 unit=A
